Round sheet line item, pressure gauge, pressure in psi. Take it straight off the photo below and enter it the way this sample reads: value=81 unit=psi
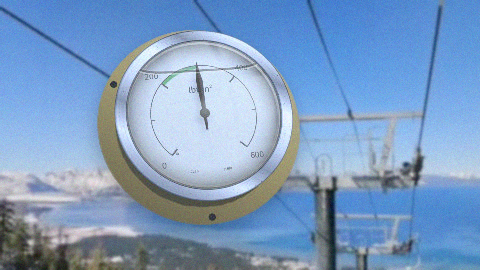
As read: value=300 unit=psi
